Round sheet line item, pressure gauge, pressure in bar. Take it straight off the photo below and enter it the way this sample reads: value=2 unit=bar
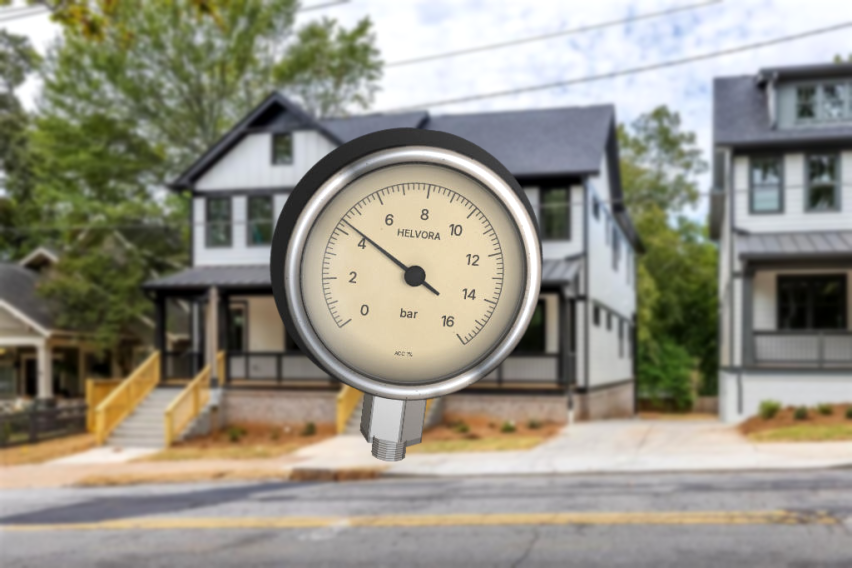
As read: value=4.4 unit=bar
